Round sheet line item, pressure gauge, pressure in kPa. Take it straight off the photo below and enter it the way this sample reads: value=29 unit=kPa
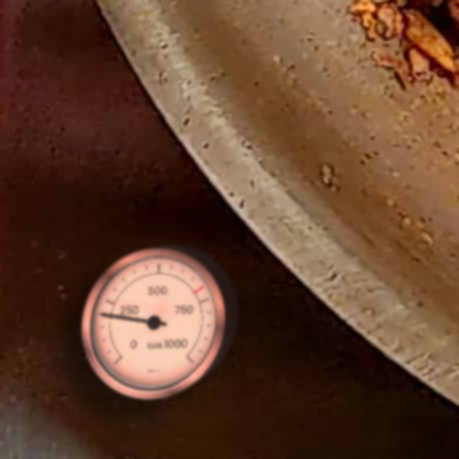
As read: value=200 unit=kPa
